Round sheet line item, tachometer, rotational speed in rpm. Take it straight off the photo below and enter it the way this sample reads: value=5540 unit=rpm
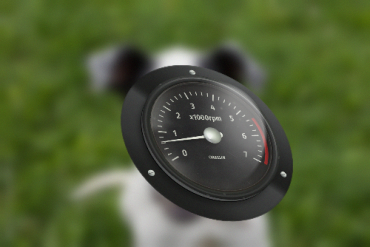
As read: value=600 unit=rpm
